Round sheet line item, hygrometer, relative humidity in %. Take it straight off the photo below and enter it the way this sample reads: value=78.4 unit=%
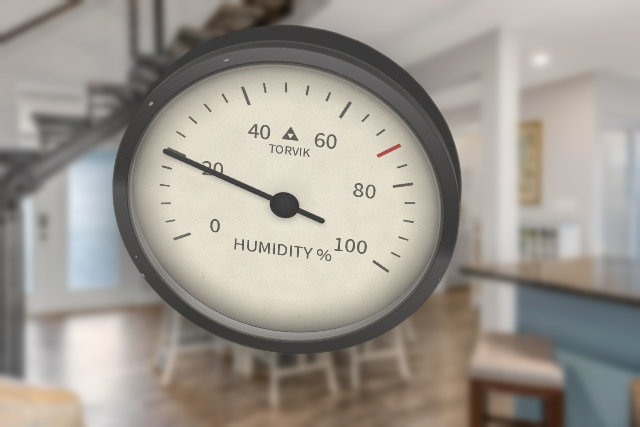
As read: value=20 unit=%
